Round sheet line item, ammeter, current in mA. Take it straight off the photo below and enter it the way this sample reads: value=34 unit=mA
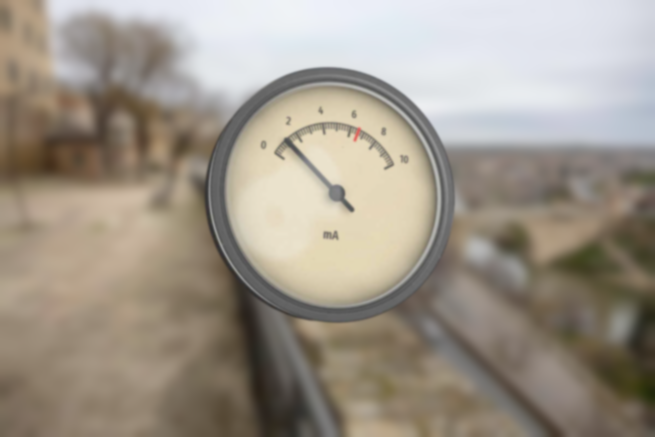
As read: value=1 unit=mA
